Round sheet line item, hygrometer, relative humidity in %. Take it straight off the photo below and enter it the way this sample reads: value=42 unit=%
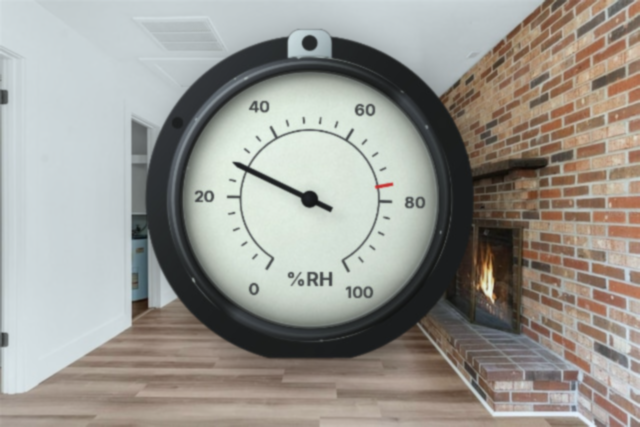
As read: value=28 unit=%
